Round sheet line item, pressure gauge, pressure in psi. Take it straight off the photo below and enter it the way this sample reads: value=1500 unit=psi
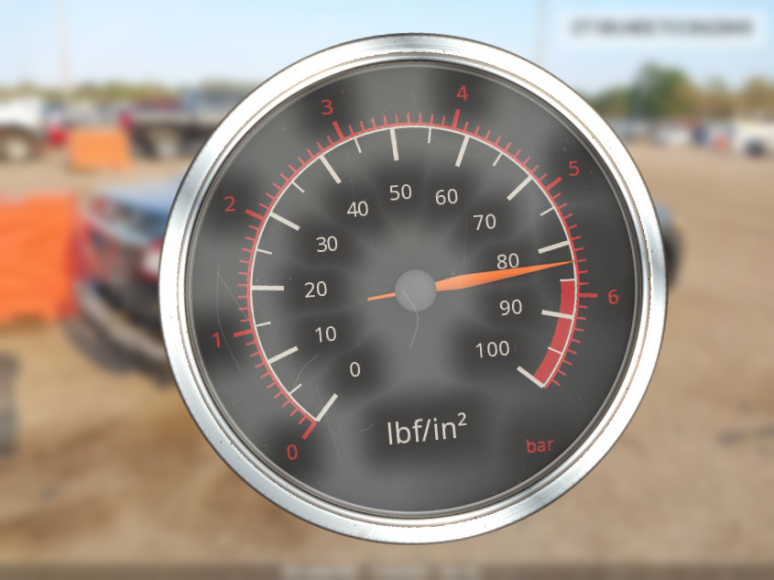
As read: value=82.5 unit=psi
